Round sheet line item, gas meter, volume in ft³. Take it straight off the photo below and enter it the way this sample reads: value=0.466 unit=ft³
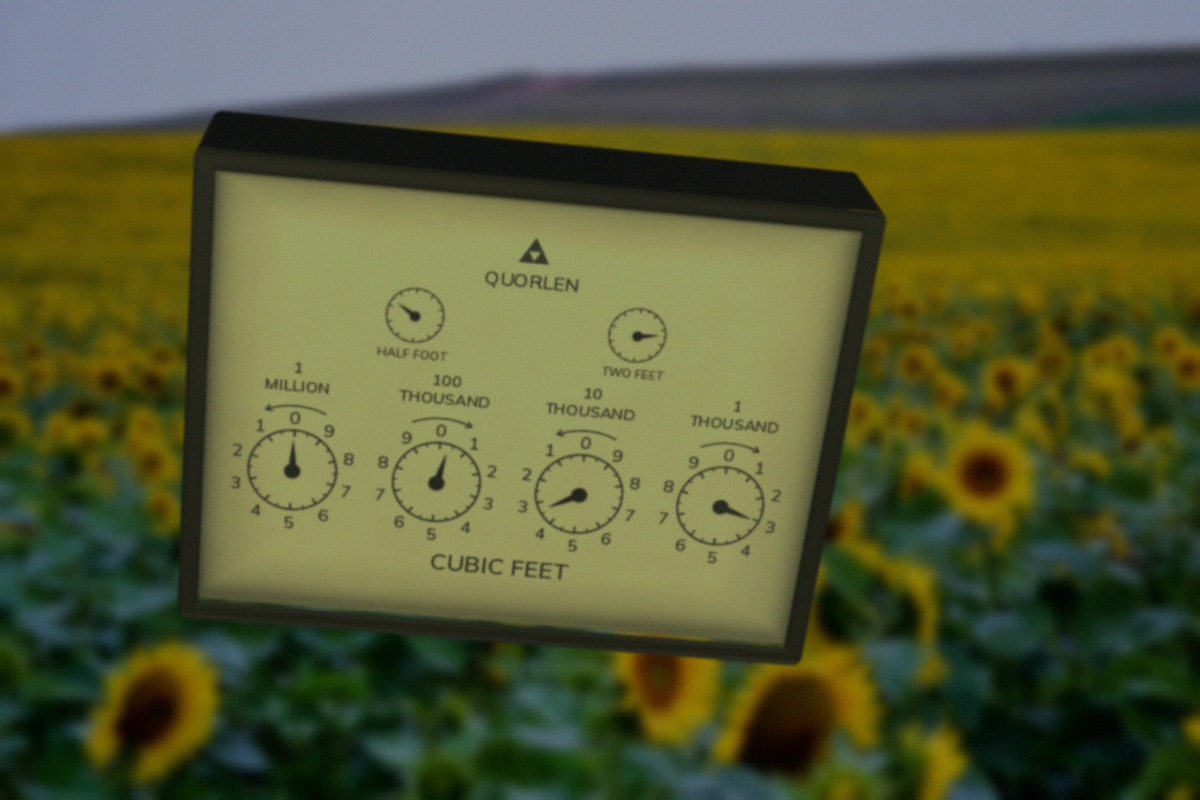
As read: value=3300 unit=ft³
